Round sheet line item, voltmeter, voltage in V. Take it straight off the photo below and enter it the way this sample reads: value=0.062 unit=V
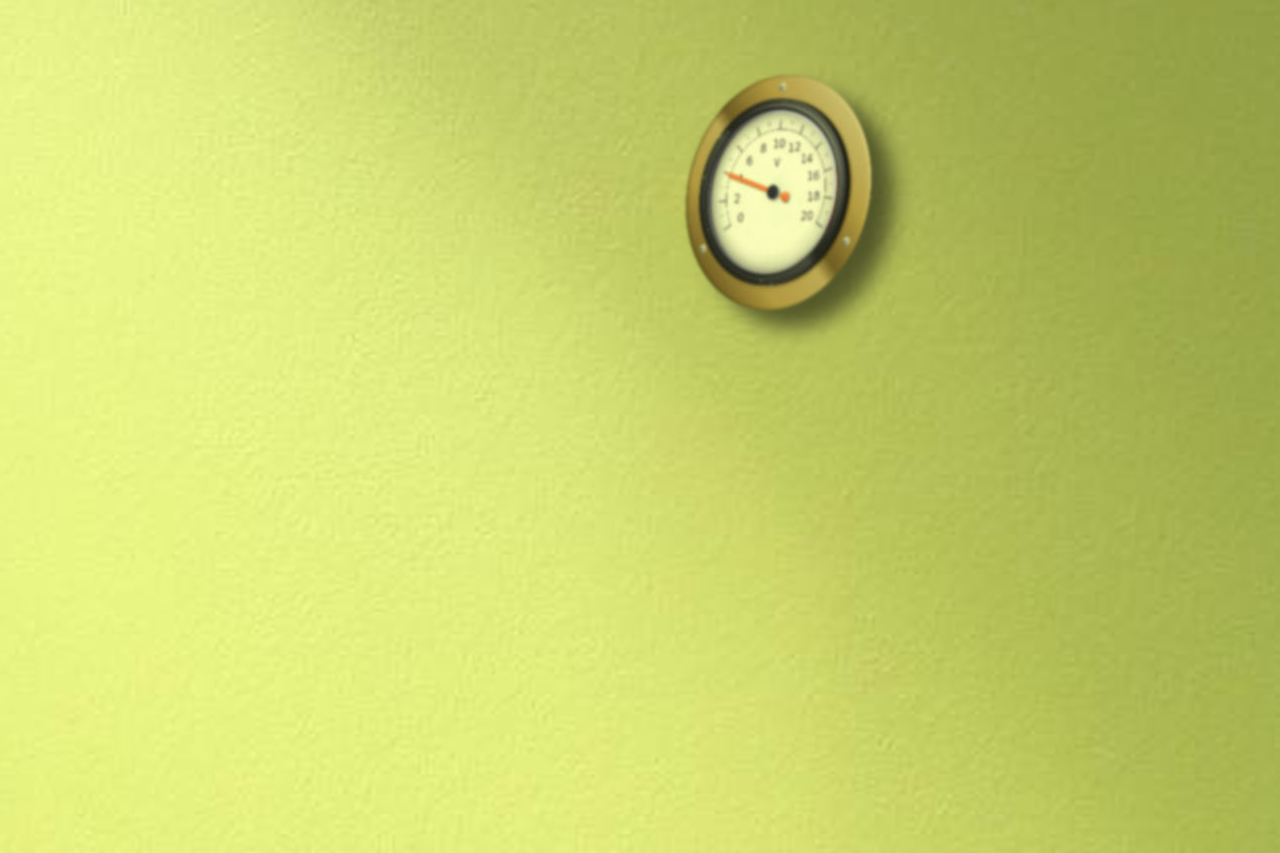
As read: value=4 unit=V
